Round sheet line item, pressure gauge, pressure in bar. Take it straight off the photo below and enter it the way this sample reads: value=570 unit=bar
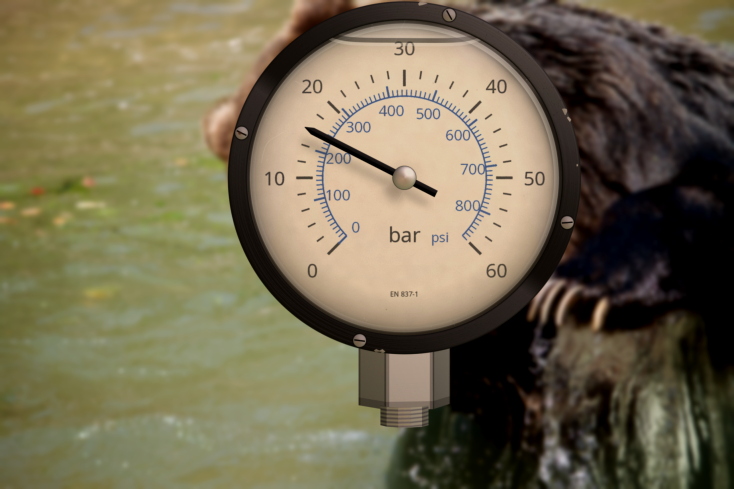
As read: value=16 unit=bar
